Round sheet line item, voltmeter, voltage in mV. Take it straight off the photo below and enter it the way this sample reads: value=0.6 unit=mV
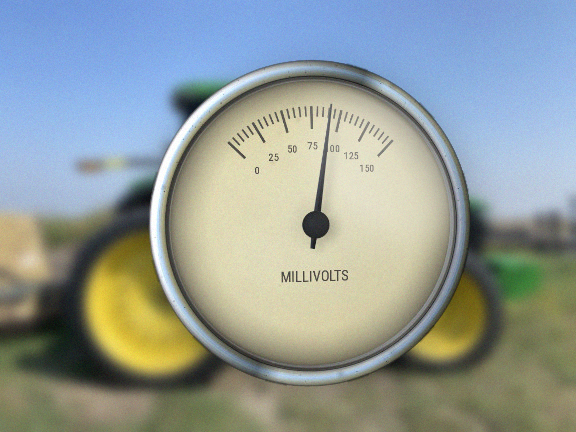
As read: value=90 unit=mV
